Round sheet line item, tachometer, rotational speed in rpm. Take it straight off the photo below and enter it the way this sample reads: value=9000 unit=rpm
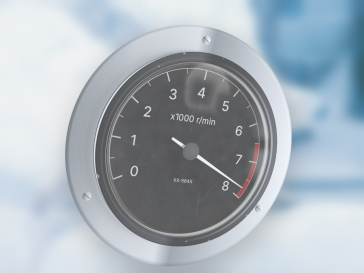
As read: value=7750 unit=rpm
